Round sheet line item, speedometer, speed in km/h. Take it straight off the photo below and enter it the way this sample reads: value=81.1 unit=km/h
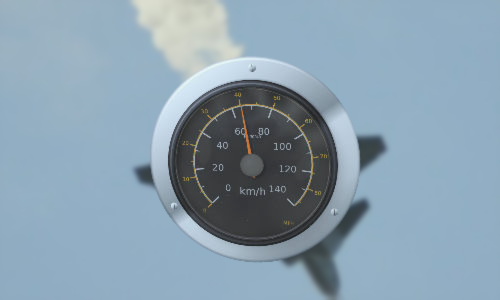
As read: value=65 unit=km/h
